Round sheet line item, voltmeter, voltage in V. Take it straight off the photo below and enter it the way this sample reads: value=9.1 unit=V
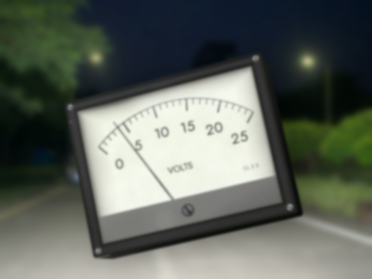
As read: value=4 unit=V
